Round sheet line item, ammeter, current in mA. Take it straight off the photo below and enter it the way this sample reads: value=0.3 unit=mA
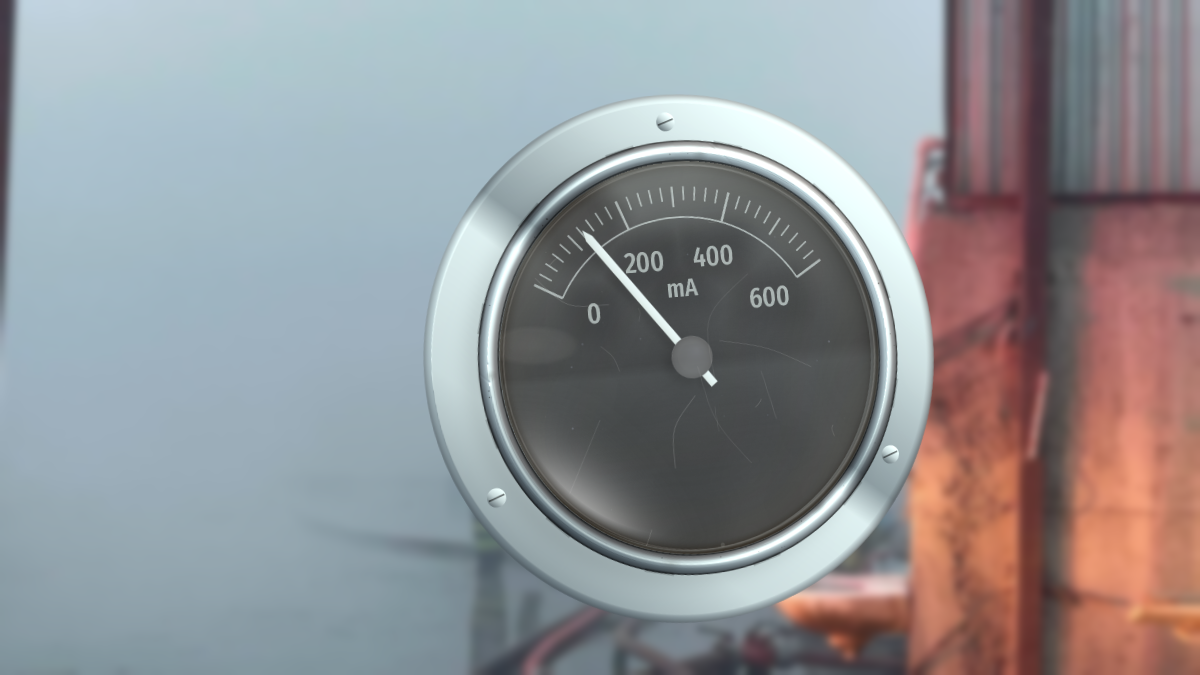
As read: value=120 unit=mA
